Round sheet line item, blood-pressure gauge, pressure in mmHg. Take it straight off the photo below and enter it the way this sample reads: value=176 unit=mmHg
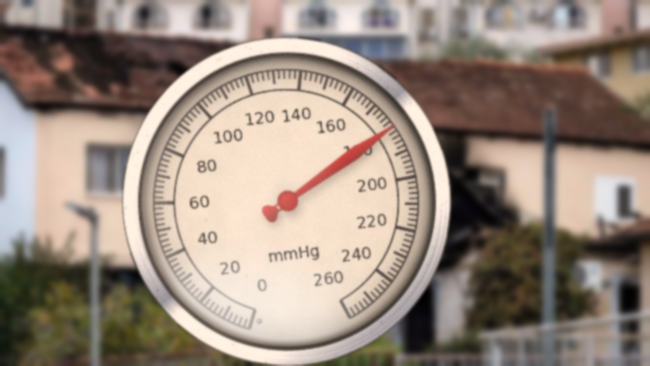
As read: value=180 unit=mmHg
